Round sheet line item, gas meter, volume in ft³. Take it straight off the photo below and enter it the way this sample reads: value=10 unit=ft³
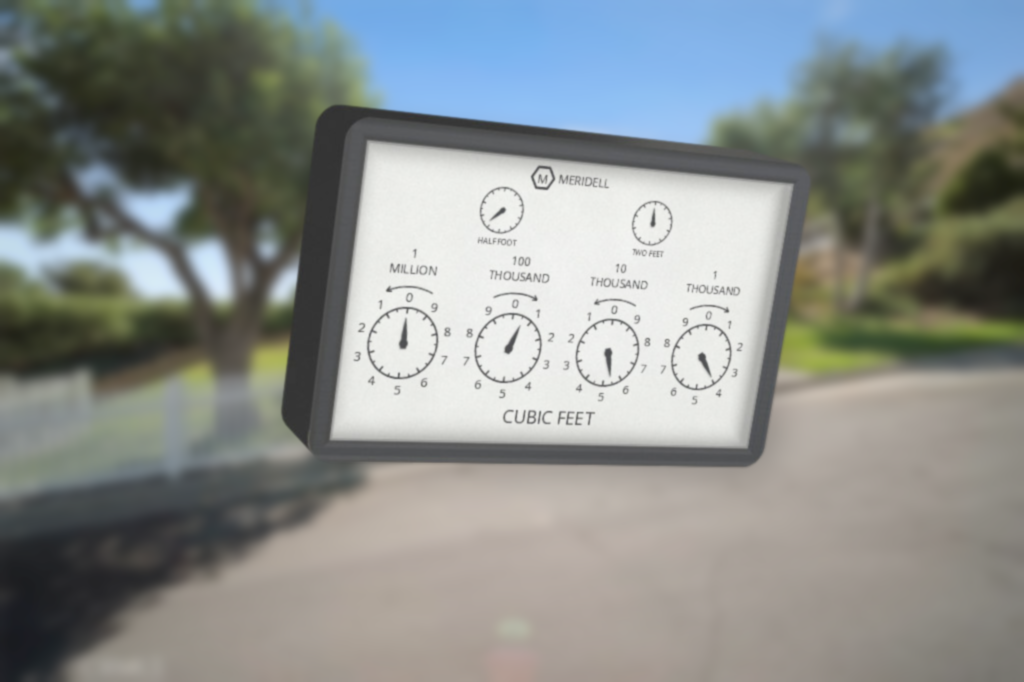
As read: value=5400 unit=ft³
